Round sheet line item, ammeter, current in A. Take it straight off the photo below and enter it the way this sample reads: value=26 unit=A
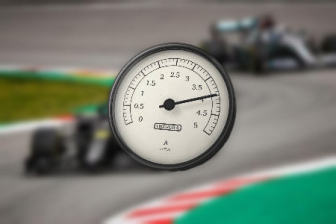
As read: value=4 unit=A
